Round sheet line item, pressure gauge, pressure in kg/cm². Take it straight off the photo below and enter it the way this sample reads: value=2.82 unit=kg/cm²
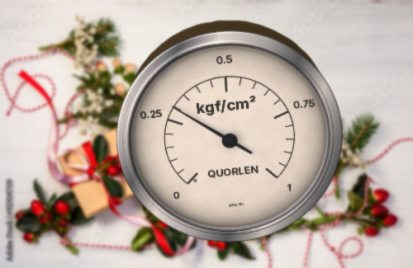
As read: value=0.3 unit=kg/cm²
